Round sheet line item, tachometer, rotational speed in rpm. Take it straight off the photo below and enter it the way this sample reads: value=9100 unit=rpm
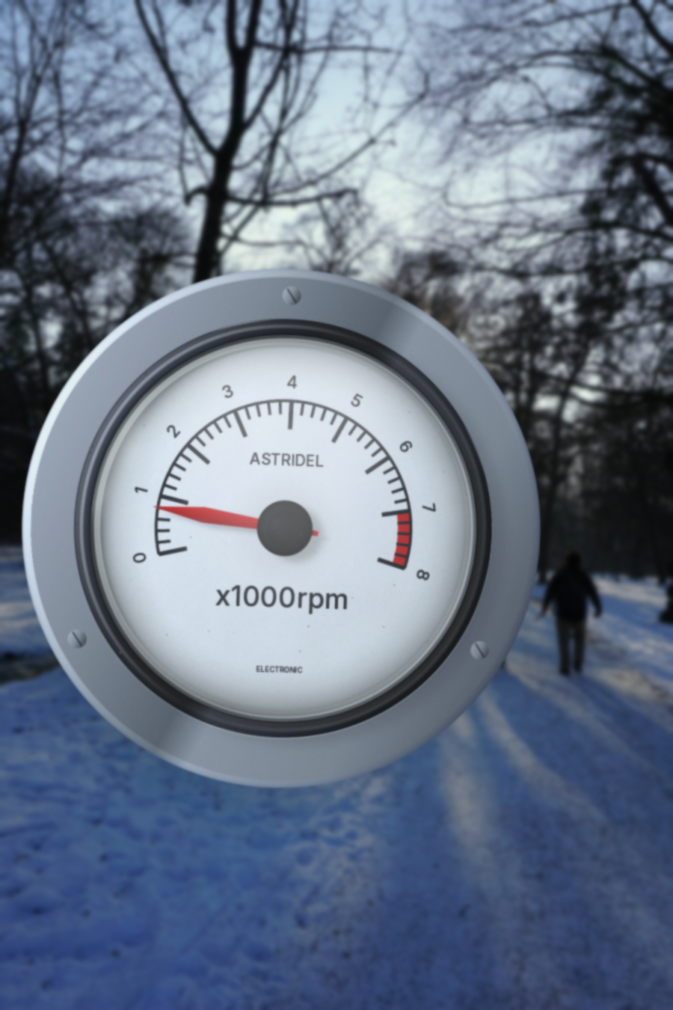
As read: value=800 unit=rpm
